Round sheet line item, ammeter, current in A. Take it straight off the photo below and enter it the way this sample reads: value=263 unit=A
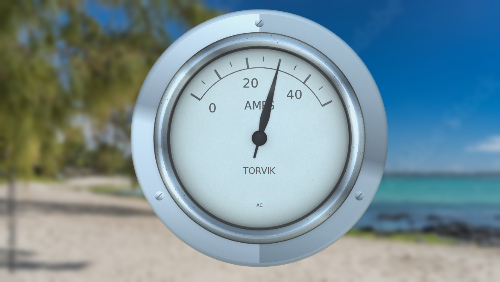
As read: value=30 unit=A
